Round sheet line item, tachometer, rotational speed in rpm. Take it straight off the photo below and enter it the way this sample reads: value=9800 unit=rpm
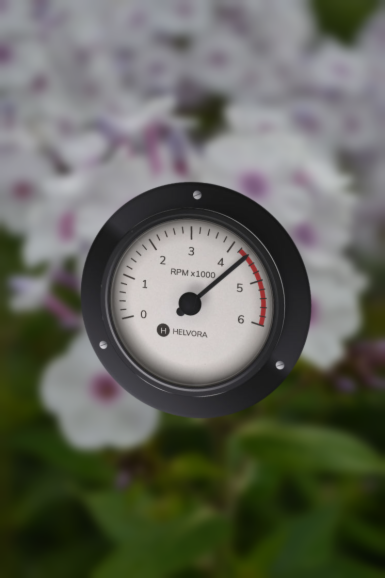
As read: value=4400 unit=rpm
